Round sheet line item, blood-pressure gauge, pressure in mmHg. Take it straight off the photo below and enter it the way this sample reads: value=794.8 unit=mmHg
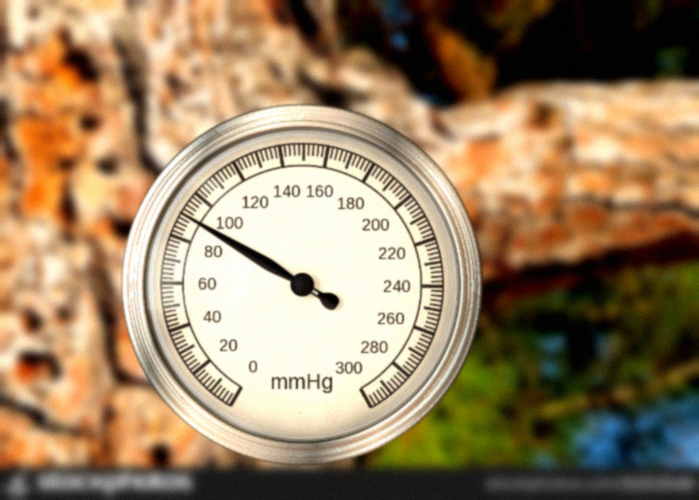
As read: value=90 unit=mmHg
